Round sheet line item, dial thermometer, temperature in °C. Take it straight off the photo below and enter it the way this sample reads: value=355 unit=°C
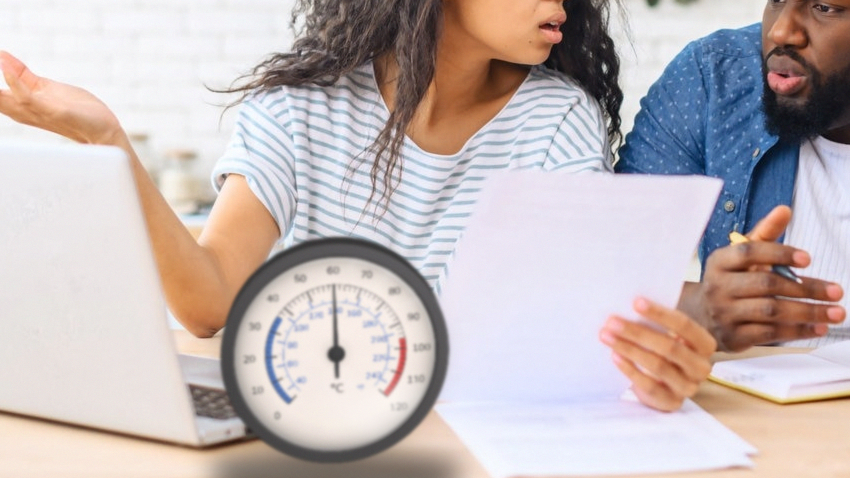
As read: value=60 unit=°C
